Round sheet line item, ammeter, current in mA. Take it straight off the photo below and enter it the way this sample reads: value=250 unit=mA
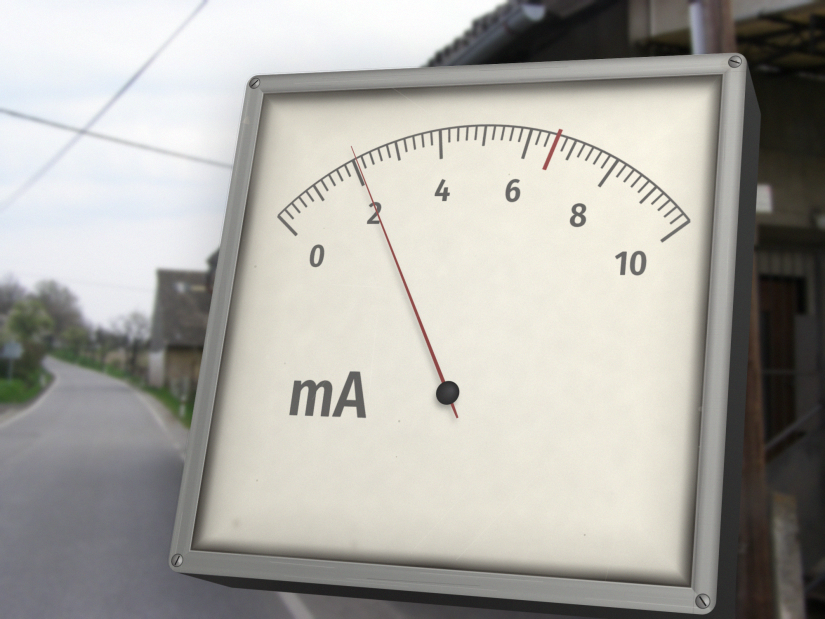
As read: value=2.1 unit=mA
